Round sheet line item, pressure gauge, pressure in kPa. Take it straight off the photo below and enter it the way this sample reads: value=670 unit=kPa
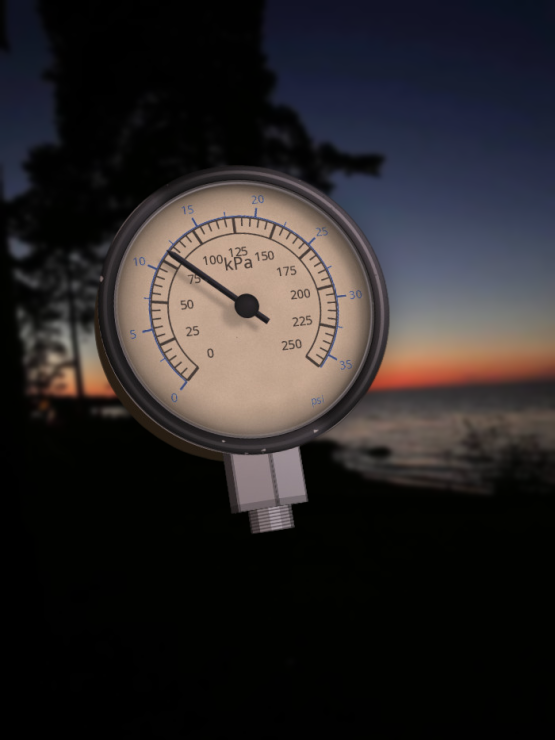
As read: value=80 unit=kPa
